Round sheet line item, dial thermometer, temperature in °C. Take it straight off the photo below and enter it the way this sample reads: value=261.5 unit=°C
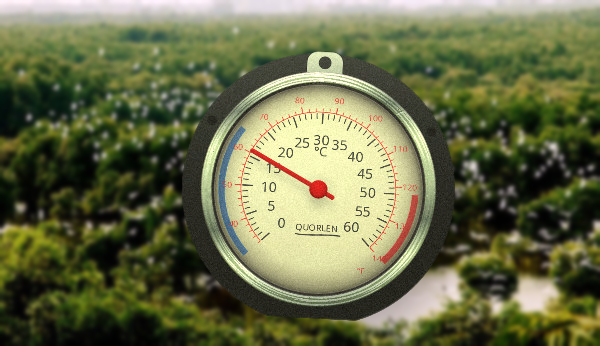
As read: value=16 unit=°C
